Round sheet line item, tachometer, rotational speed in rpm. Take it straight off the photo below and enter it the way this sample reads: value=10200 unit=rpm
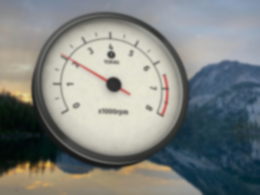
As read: value=2000 unit=rpm
